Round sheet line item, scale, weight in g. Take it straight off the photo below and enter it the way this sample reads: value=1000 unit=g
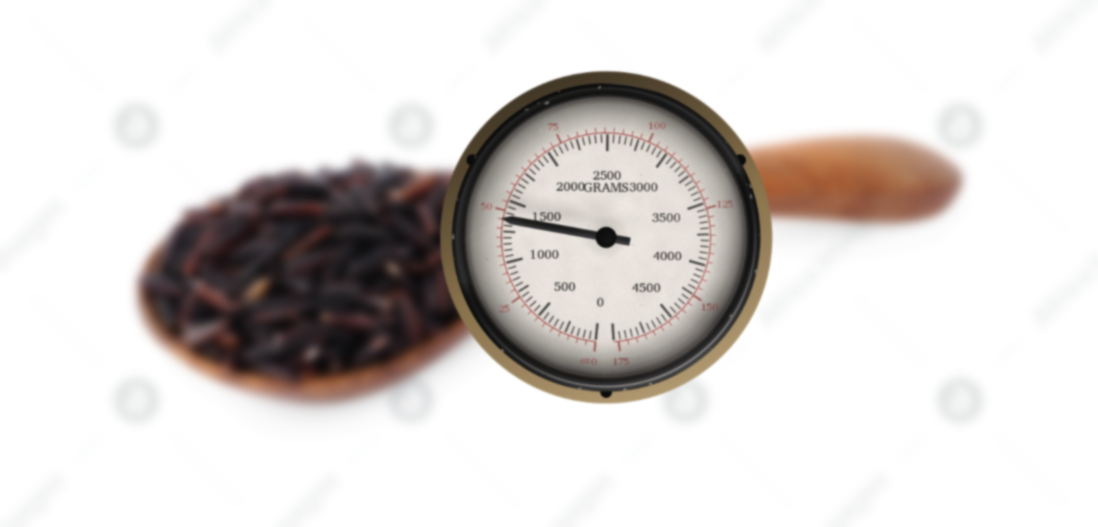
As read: value=1350 unit=g
